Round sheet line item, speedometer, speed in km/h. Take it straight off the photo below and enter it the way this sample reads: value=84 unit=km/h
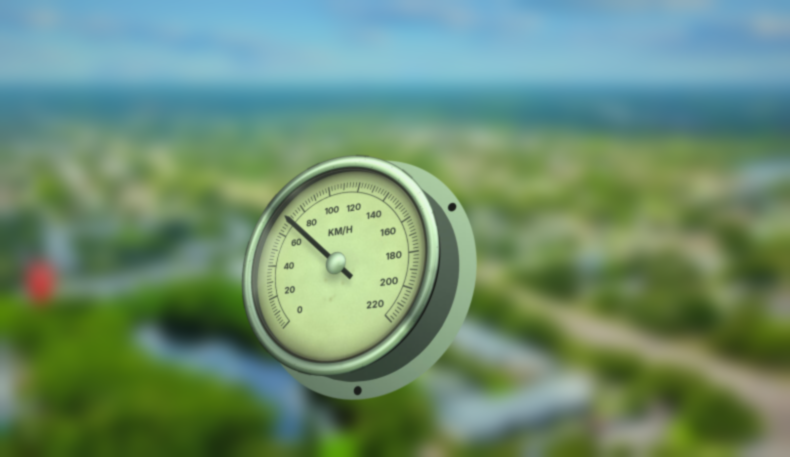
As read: value=70 unit=km/h
